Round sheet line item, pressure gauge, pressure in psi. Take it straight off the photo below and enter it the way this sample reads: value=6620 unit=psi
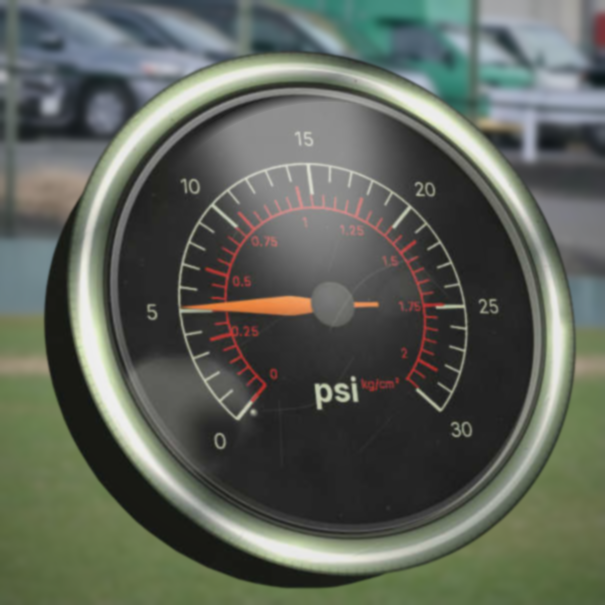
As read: value=5 unit=psi
